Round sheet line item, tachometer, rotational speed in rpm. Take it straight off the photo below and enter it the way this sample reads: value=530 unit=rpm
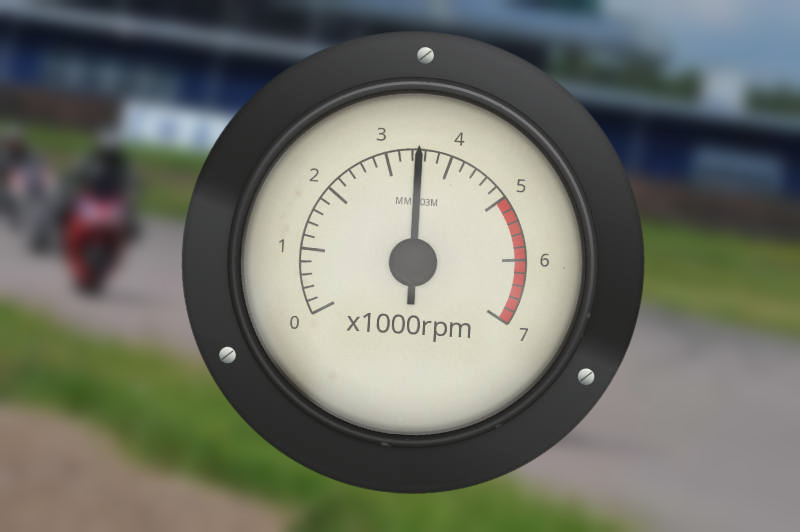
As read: value=3500 unit=rpm
